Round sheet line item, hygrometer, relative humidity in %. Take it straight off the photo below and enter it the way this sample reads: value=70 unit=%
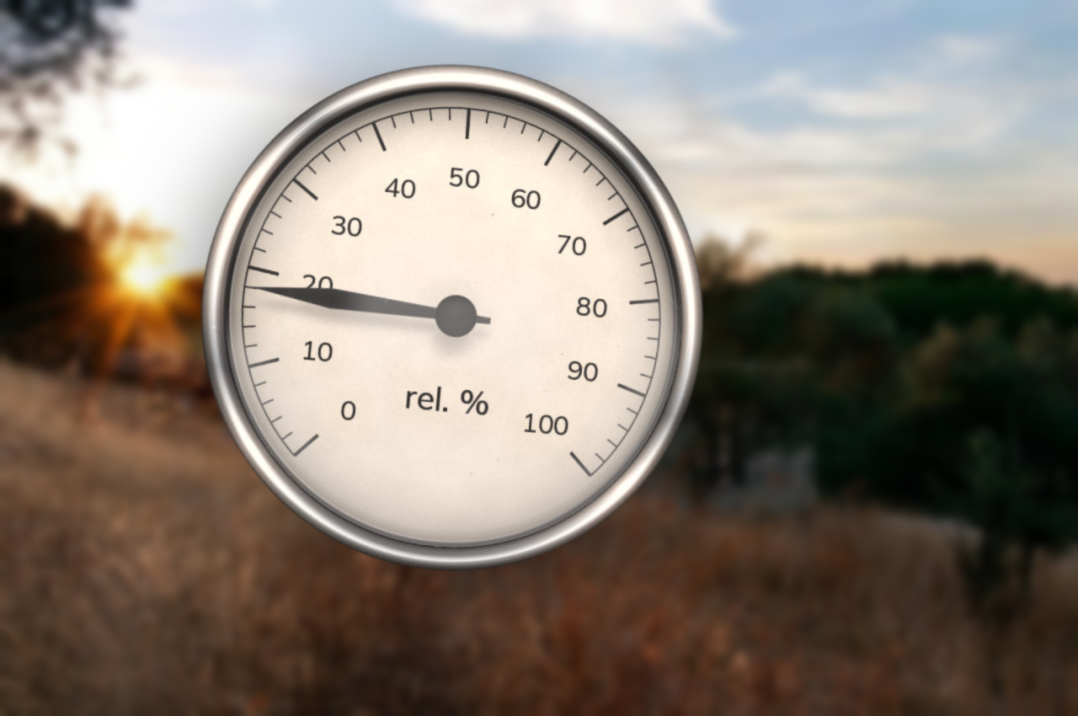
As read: value=18 unit=%
